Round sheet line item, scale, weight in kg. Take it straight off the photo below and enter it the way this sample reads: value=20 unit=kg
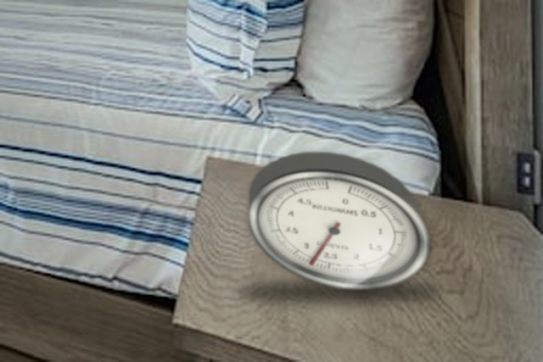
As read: value=2.75 unit=kg
